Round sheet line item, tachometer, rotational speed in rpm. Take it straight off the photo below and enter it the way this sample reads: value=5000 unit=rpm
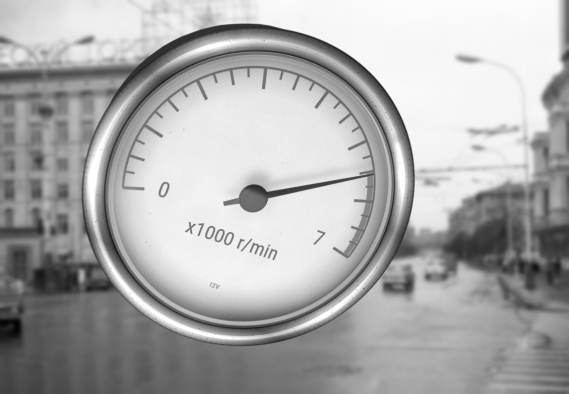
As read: value=5500 unit=rpm
